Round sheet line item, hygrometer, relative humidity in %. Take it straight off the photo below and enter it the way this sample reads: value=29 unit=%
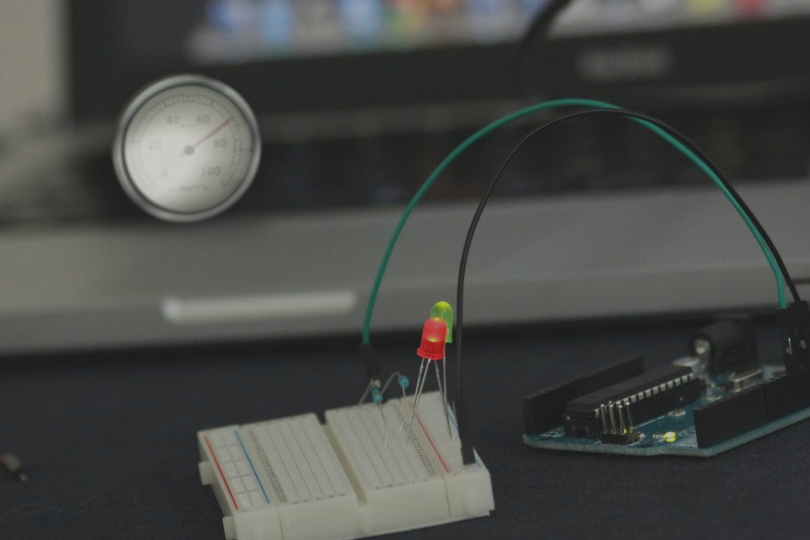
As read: value=70 unit=%
